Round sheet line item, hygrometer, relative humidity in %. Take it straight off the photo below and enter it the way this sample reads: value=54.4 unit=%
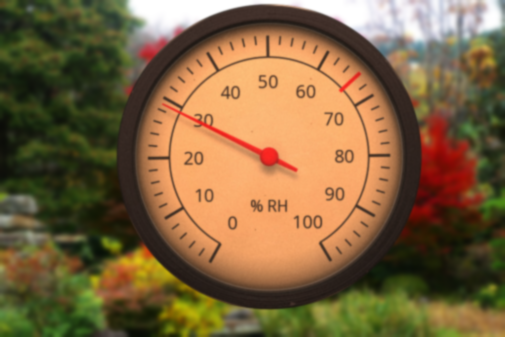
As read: value=29 unit=%
